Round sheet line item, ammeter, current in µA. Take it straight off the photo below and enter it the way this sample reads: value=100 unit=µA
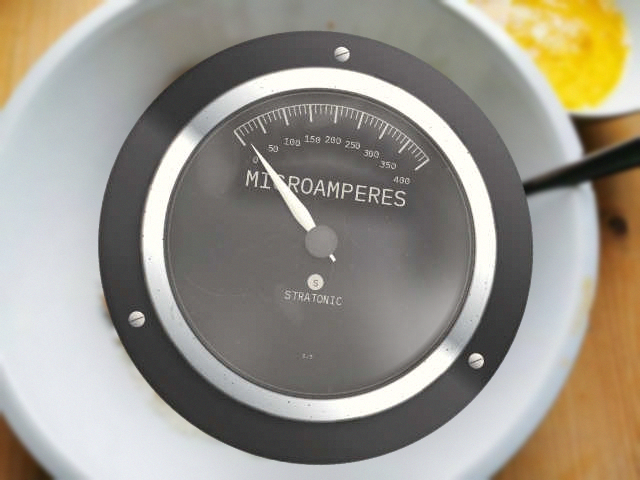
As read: value=10 unit=µA
